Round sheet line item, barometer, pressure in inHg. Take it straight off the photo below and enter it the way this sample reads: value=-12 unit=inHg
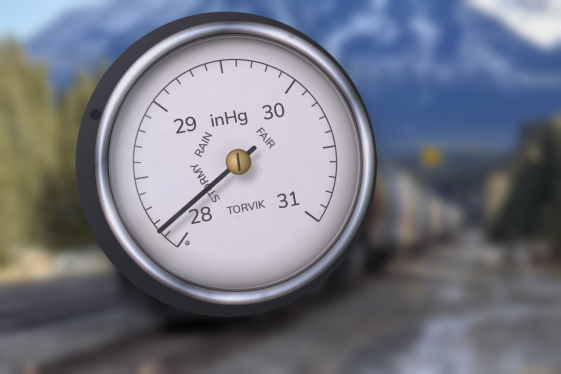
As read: value=28.15 unit=inHg
